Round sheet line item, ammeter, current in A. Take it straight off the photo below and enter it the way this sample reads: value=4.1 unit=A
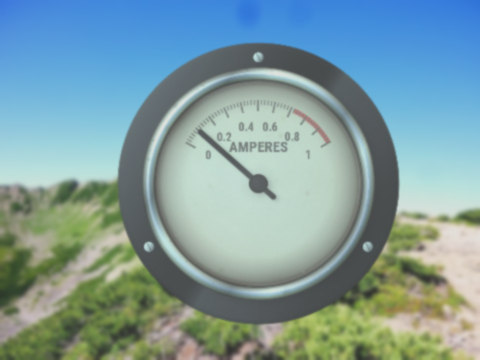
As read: value=0.1 unit=A
